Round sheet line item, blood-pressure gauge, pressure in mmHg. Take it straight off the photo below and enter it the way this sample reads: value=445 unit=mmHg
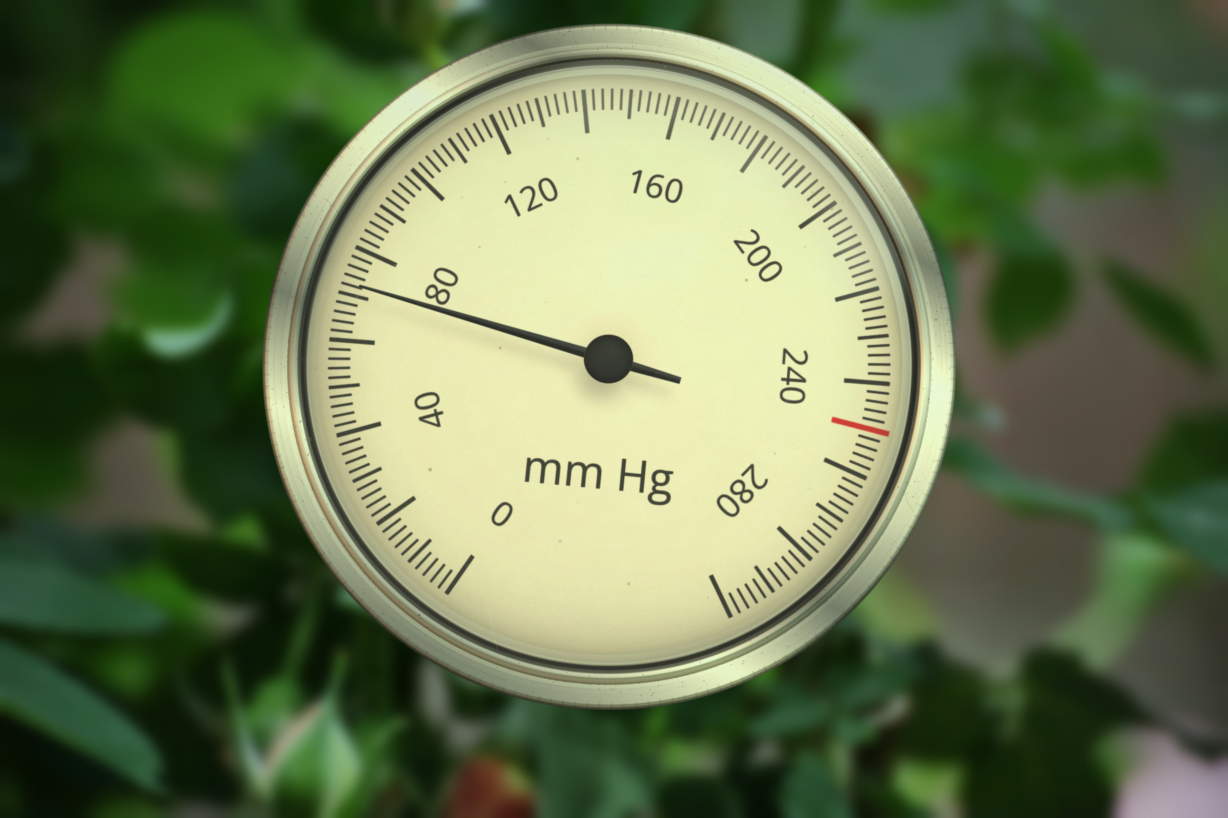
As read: value=72 unit=mmHg
